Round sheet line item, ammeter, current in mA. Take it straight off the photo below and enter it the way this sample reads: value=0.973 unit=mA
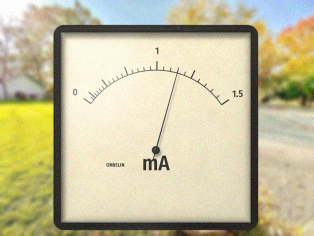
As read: value=1.15 unit=mA
